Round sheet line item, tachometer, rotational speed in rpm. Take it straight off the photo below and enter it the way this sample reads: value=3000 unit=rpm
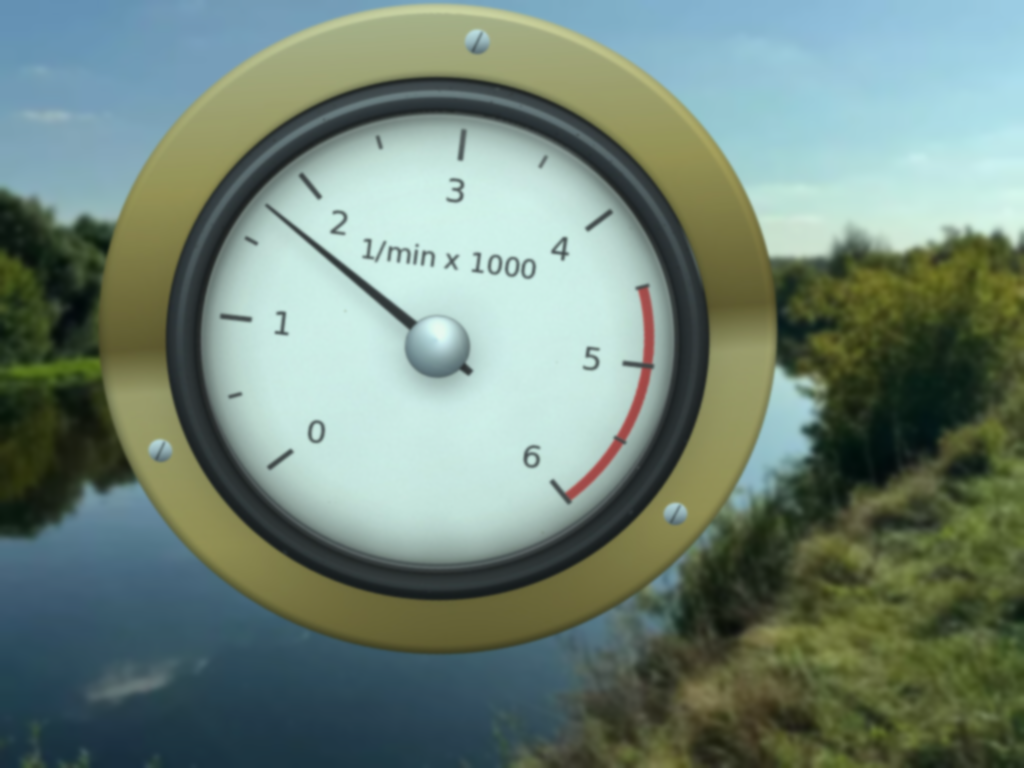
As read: value=1750 unit=rpm
